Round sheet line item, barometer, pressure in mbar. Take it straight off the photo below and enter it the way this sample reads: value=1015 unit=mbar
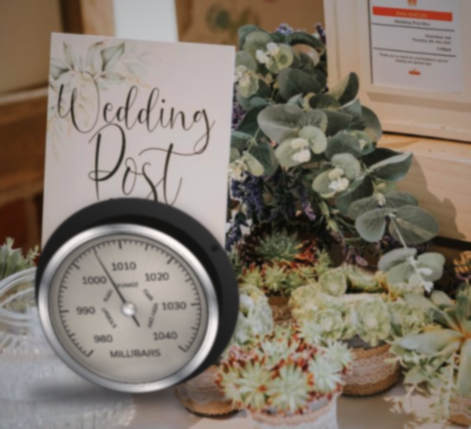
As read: value=1005 unit=mbar
